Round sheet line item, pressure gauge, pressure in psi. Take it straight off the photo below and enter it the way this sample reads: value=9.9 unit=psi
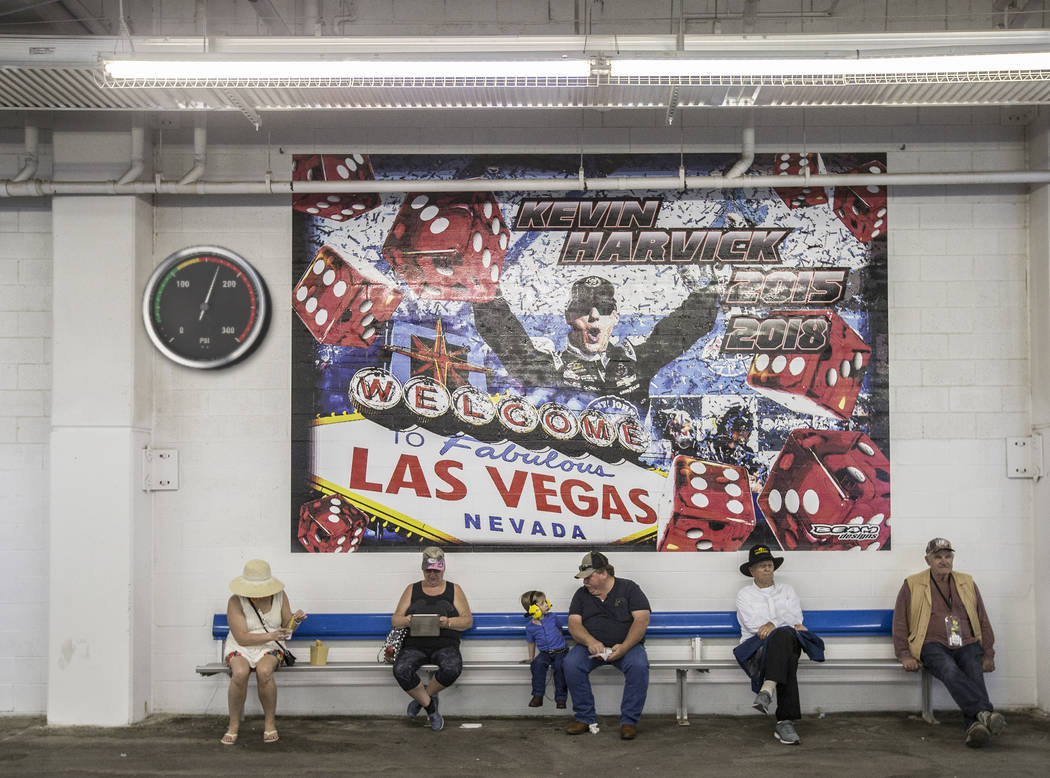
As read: value=170 unit=psi
